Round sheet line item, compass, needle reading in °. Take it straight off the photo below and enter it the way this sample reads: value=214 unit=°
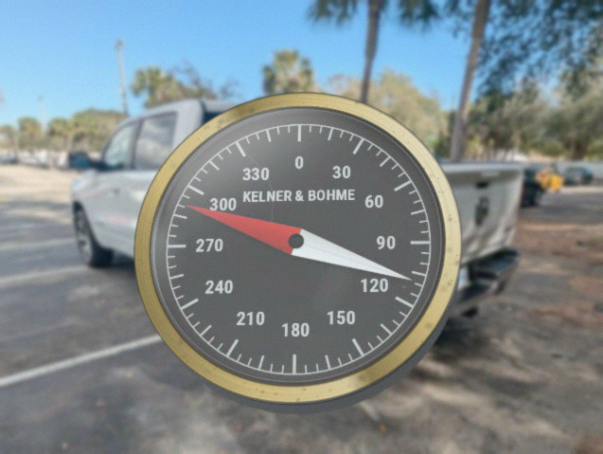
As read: value=290 unit=°
